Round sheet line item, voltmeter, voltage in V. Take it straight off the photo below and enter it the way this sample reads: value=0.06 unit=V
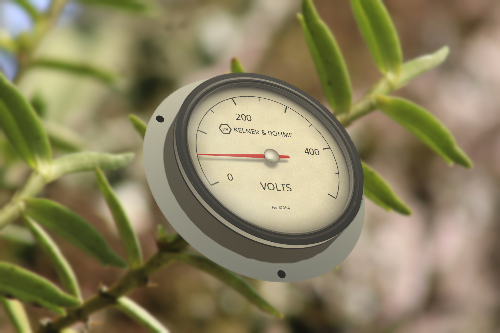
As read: value=50 unit=V
